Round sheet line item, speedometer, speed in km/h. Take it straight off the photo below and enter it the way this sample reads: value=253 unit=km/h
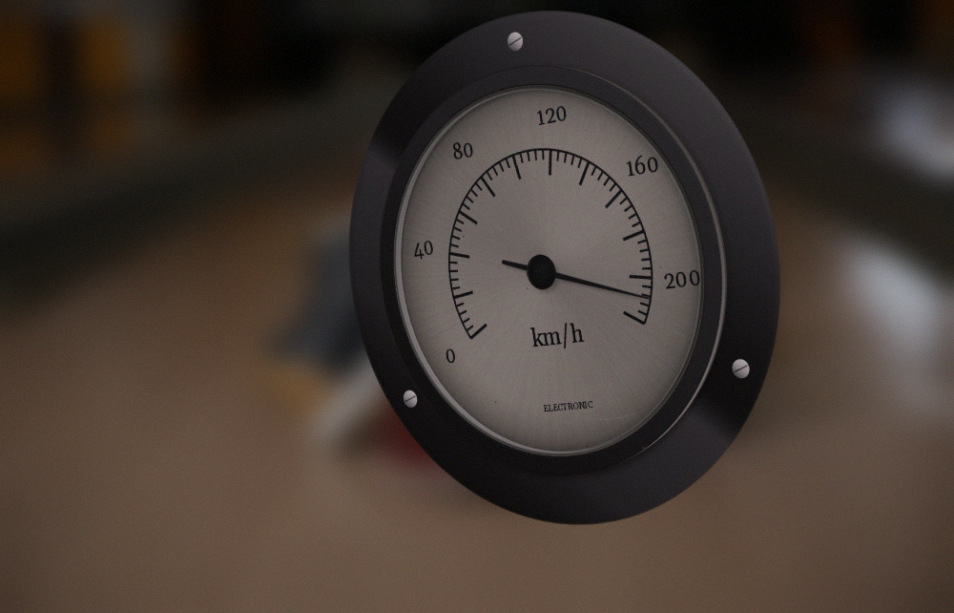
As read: value=208 unit=km/h
